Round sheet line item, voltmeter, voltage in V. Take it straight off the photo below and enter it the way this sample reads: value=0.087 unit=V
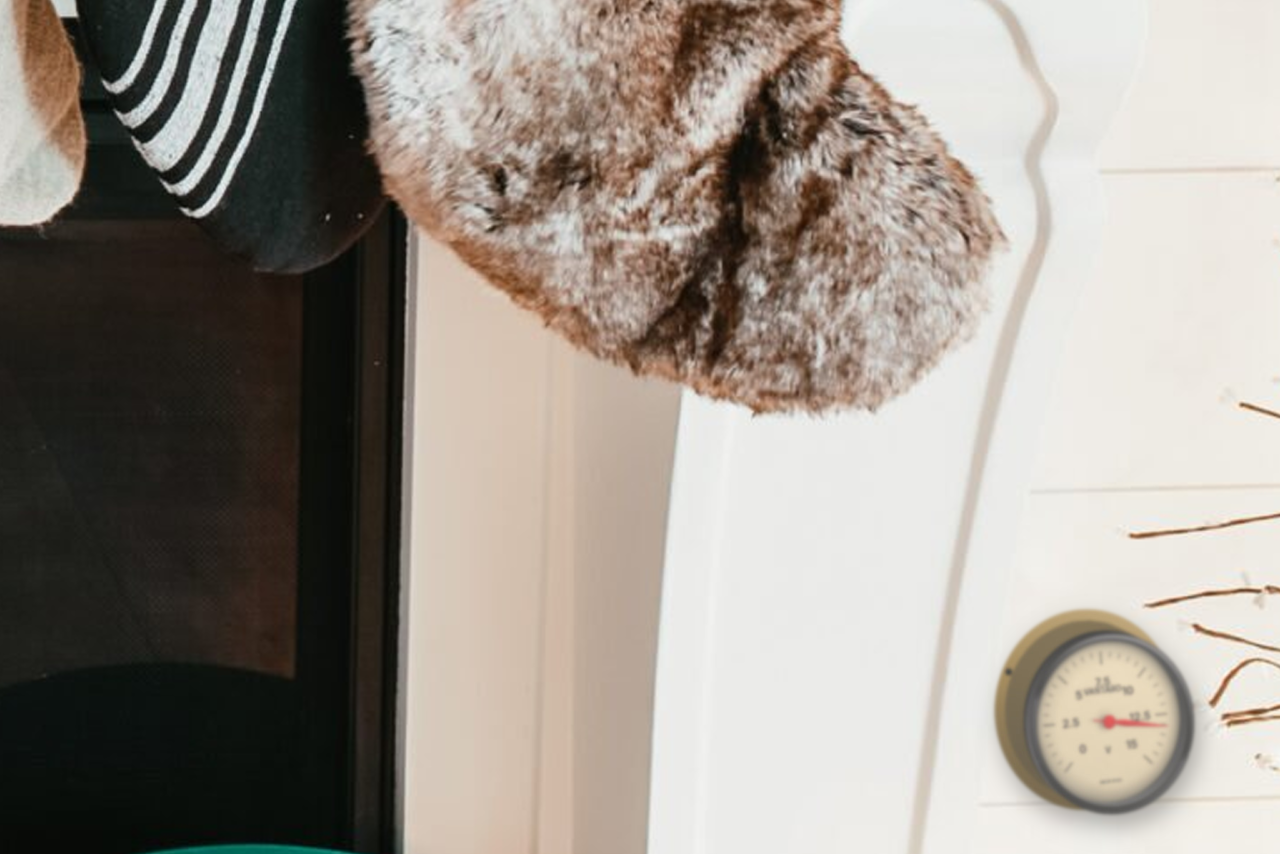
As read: value=13 unit=V
